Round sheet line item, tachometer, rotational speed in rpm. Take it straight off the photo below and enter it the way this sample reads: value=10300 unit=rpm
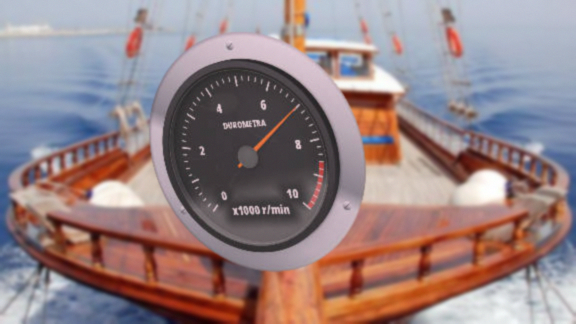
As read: value=7000 unit=rpm
